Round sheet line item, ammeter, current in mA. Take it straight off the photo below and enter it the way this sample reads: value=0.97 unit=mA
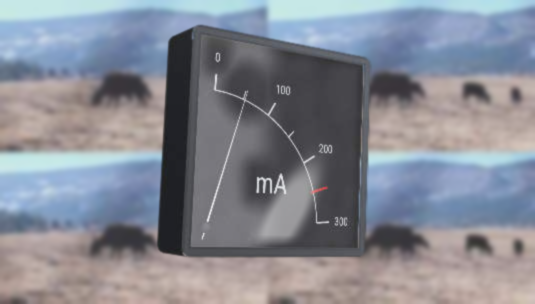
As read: value=50 unit=mA
